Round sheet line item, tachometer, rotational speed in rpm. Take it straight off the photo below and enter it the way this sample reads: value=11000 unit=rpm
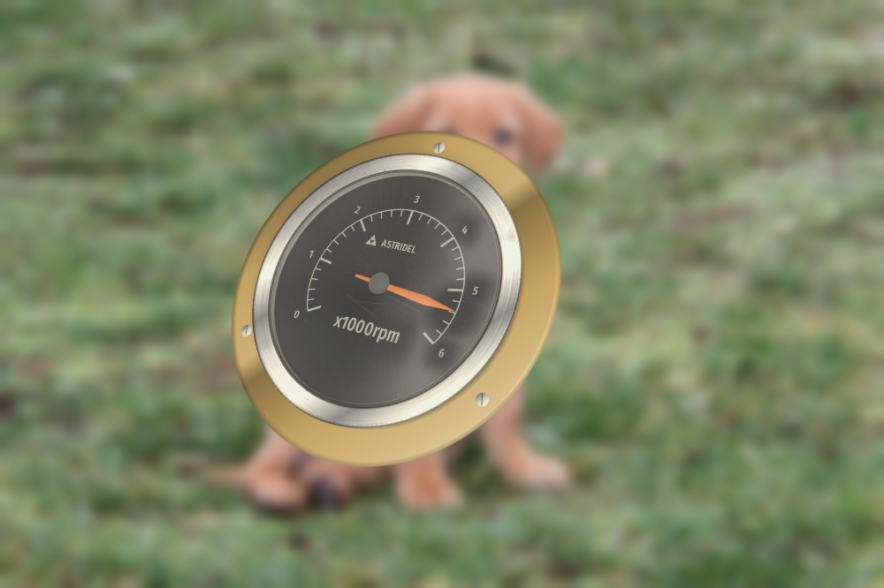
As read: value=5400 unit=rpm
